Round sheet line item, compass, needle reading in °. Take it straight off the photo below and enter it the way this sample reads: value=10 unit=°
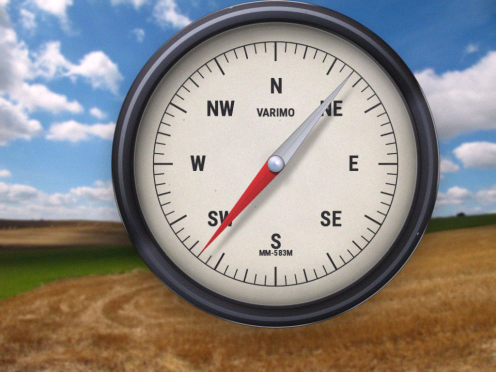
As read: value=220 unit=°
